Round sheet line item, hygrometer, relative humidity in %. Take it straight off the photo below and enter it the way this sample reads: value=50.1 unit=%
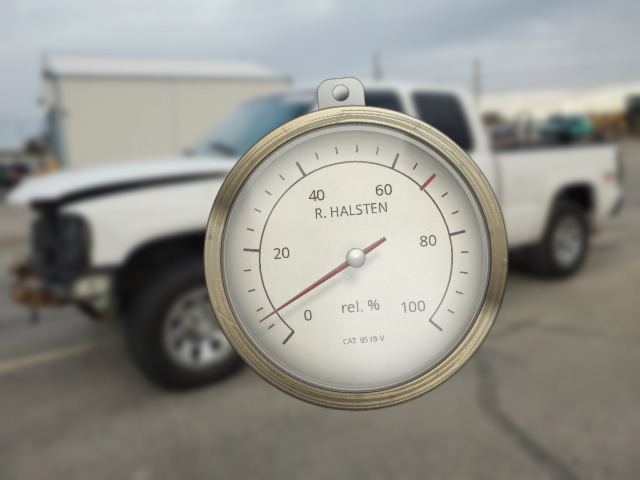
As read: value=6 unit=%
